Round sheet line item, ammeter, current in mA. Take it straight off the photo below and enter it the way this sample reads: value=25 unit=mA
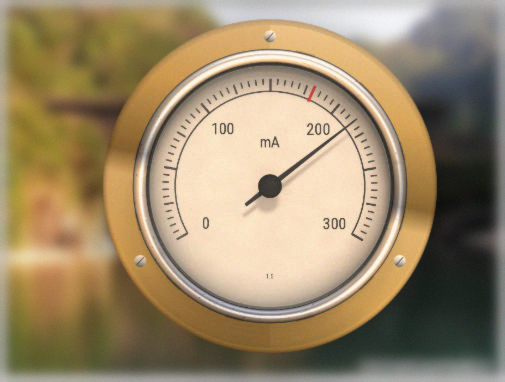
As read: value=215 unit=mA
